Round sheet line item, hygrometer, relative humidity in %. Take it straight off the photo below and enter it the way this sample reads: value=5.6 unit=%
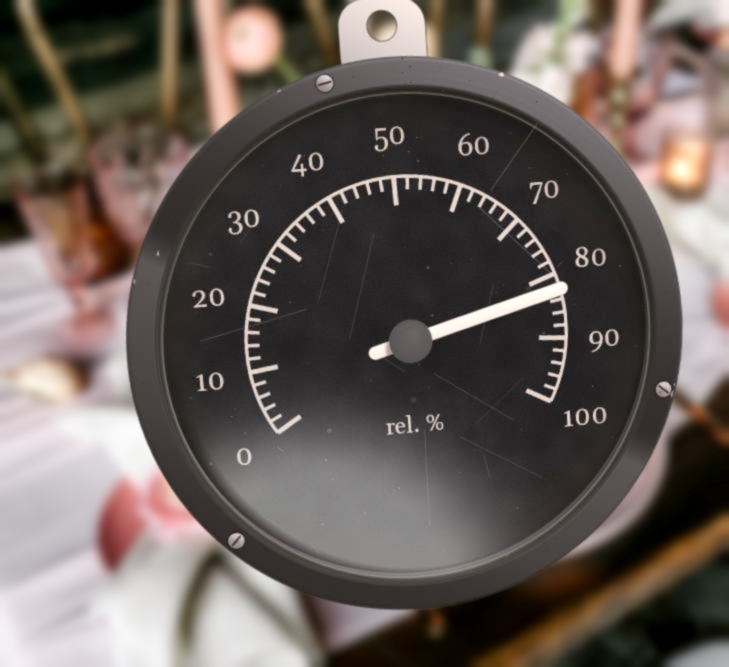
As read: value=82 unit=%
